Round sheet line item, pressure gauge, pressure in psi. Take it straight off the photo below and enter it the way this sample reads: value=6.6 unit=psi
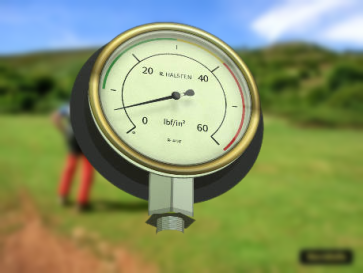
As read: value=5 unit=psi
